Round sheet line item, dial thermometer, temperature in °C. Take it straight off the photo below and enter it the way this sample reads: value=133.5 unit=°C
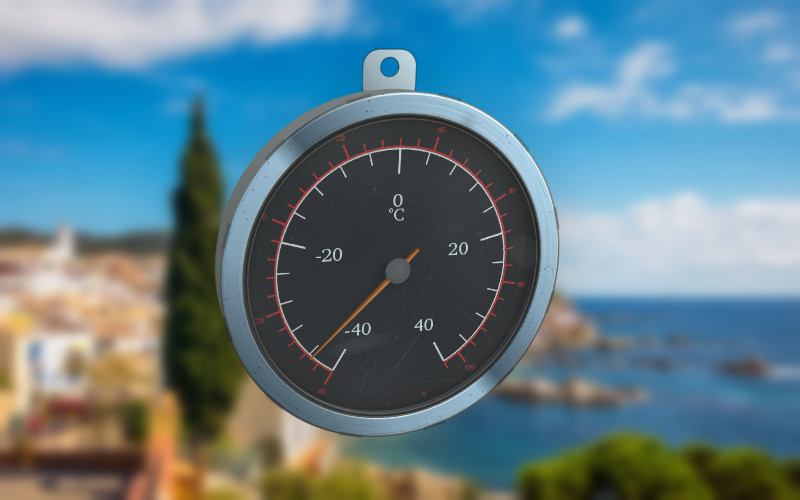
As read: value=-36 unit=°C
